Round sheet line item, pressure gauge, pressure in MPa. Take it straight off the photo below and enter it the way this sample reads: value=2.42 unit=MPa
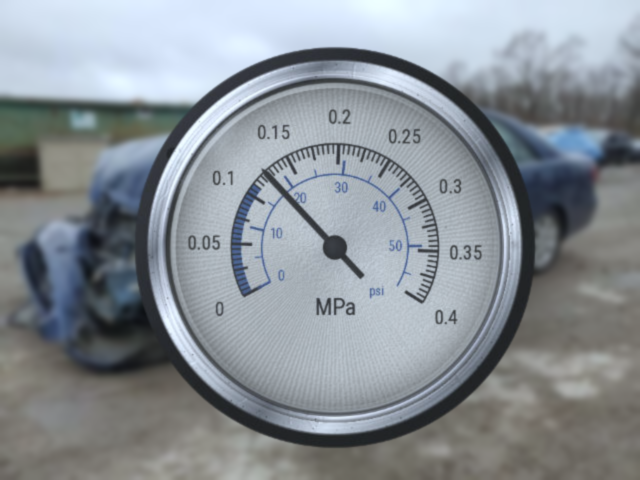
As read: value=0.125 unit=MPa
